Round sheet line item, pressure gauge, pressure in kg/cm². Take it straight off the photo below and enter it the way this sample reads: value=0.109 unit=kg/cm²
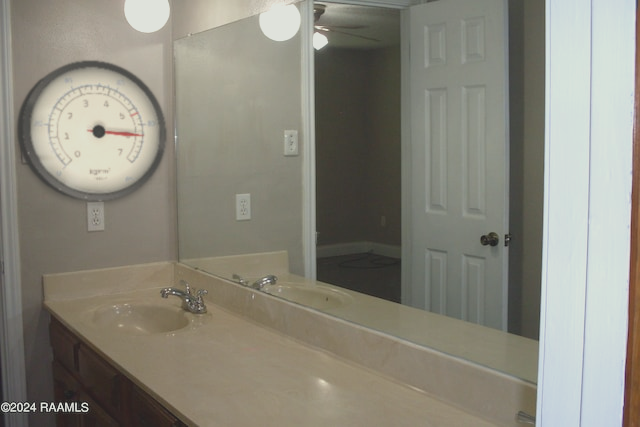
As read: value=6 unit=kg/cm²
